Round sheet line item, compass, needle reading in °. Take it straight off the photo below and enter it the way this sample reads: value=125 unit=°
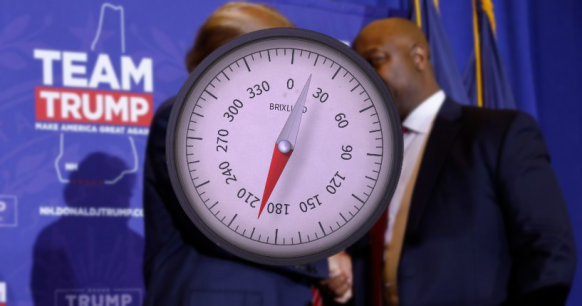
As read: value=195 unit=°
